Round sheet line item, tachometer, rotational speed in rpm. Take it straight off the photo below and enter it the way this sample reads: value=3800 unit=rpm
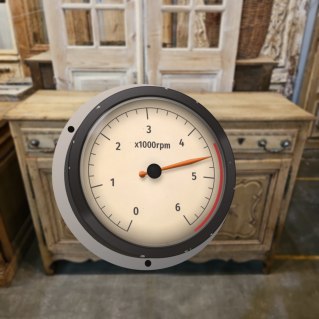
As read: value=4600 unit=rpm
